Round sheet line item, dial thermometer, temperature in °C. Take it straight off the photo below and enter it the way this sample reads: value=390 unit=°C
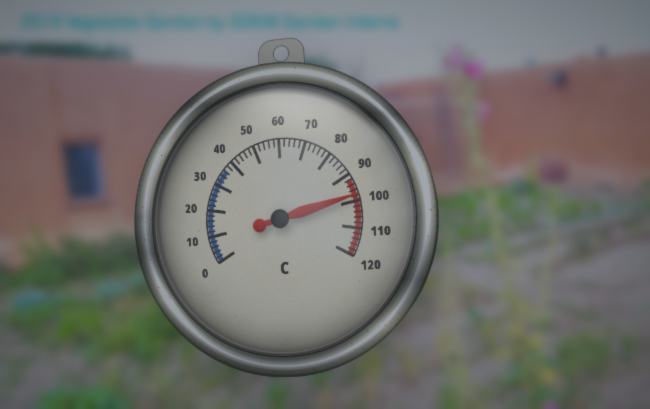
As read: value=98 unit=°C
